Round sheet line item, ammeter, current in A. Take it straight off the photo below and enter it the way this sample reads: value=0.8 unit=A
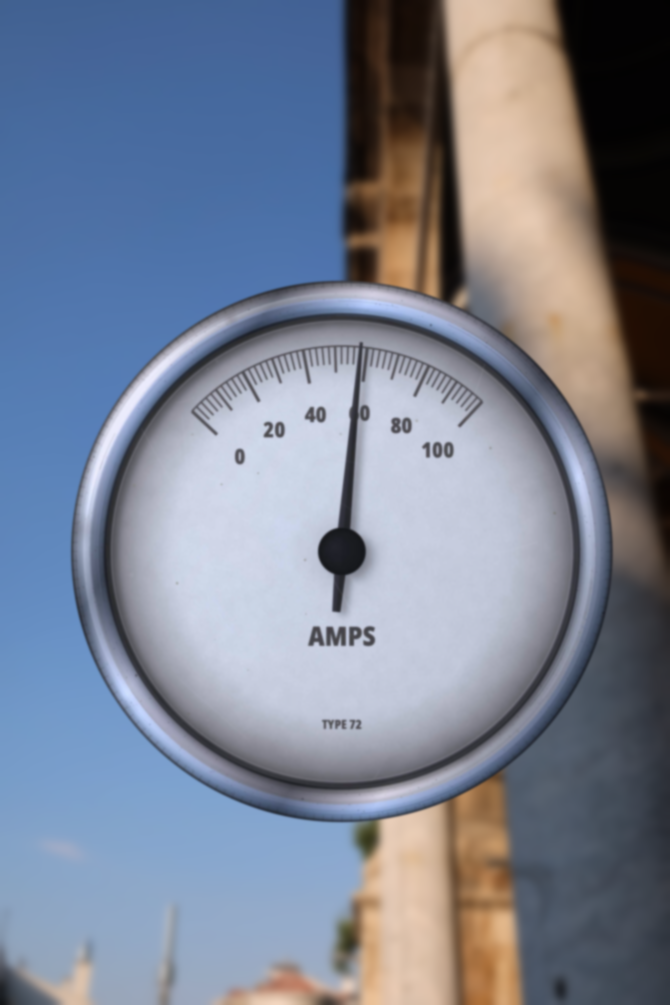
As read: value=58 unit=A
